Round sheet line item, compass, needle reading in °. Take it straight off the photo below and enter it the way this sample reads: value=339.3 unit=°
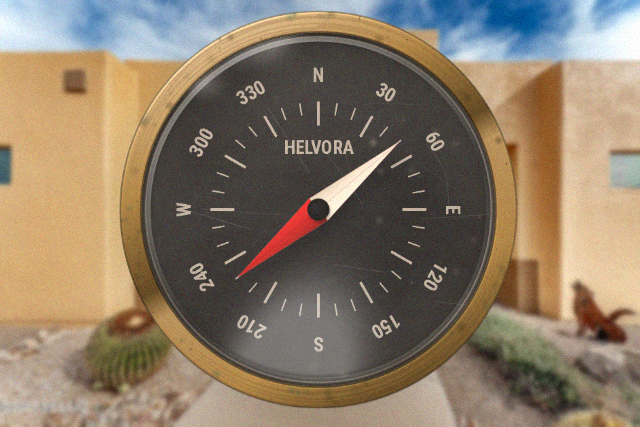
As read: value=230 unit=°
